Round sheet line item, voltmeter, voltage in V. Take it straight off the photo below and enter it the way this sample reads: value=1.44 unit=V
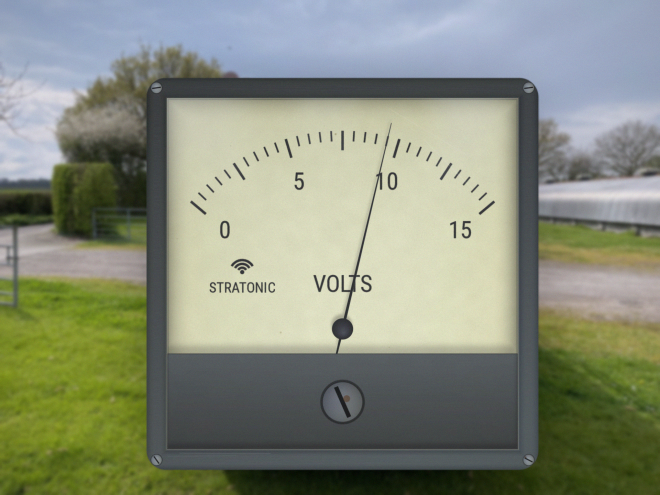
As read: value=9.5 unit=V
